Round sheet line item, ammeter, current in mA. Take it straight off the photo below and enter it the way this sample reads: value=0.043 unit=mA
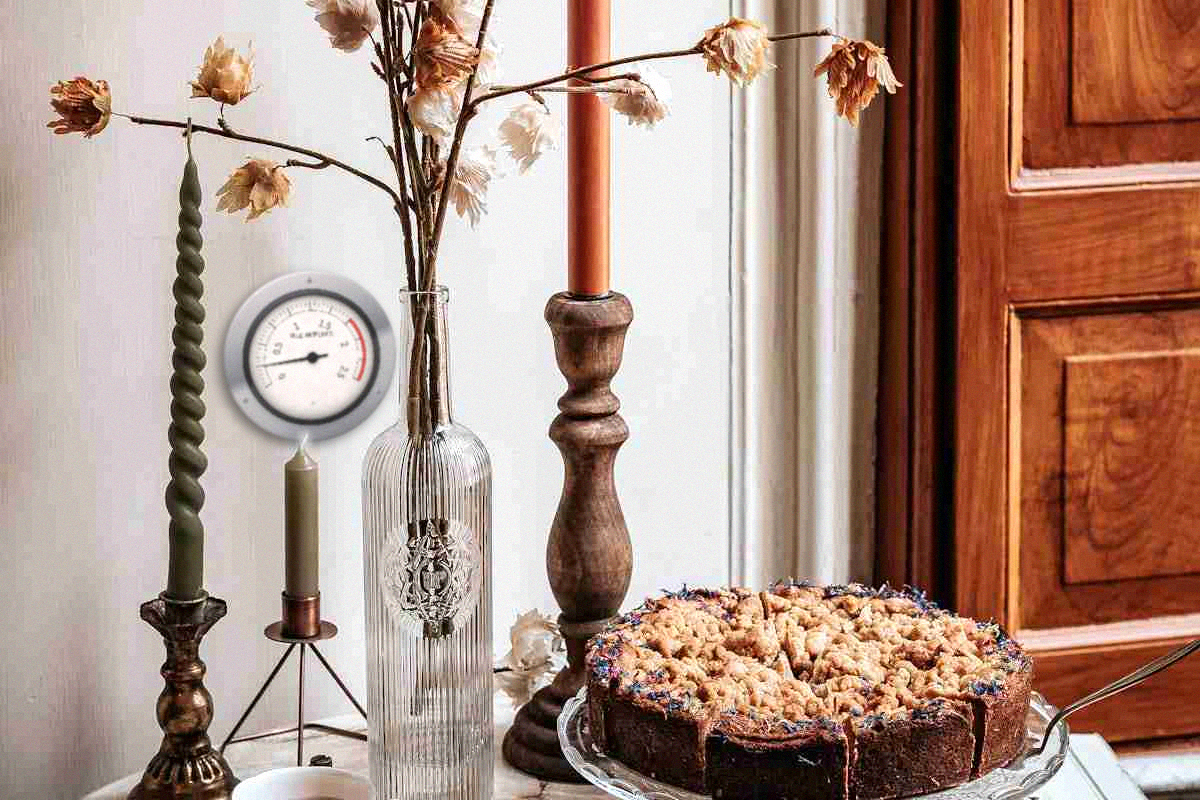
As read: value=0.25 unit=mA
